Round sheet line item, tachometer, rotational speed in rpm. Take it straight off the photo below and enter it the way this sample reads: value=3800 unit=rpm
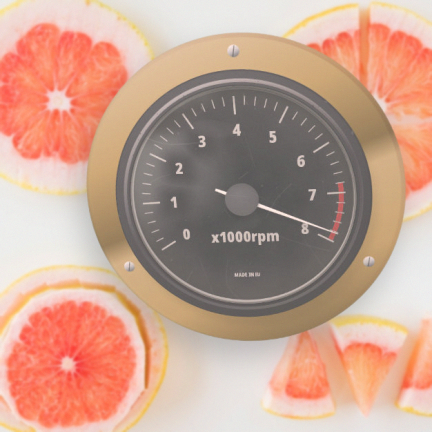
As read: value=7800 unit=rpm
